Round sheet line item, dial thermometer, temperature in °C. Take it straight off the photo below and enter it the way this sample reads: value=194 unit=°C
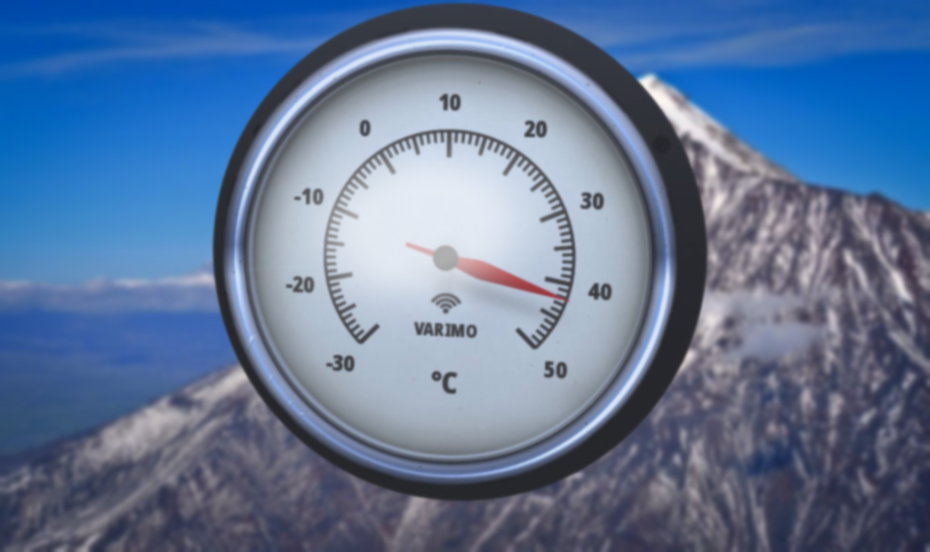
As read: value=42 unit=°C
